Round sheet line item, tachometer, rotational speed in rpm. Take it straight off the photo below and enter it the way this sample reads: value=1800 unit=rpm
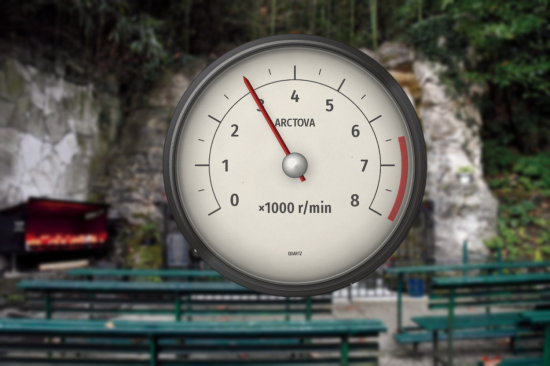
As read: value=3000 unit=rpm
